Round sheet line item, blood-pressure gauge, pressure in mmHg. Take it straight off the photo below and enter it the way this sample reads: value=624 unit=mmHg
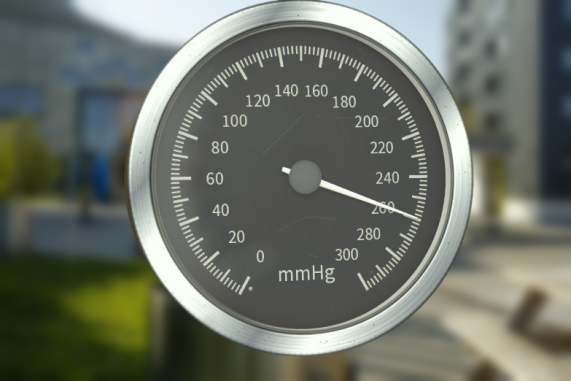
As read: value=260 unit=mmHg
